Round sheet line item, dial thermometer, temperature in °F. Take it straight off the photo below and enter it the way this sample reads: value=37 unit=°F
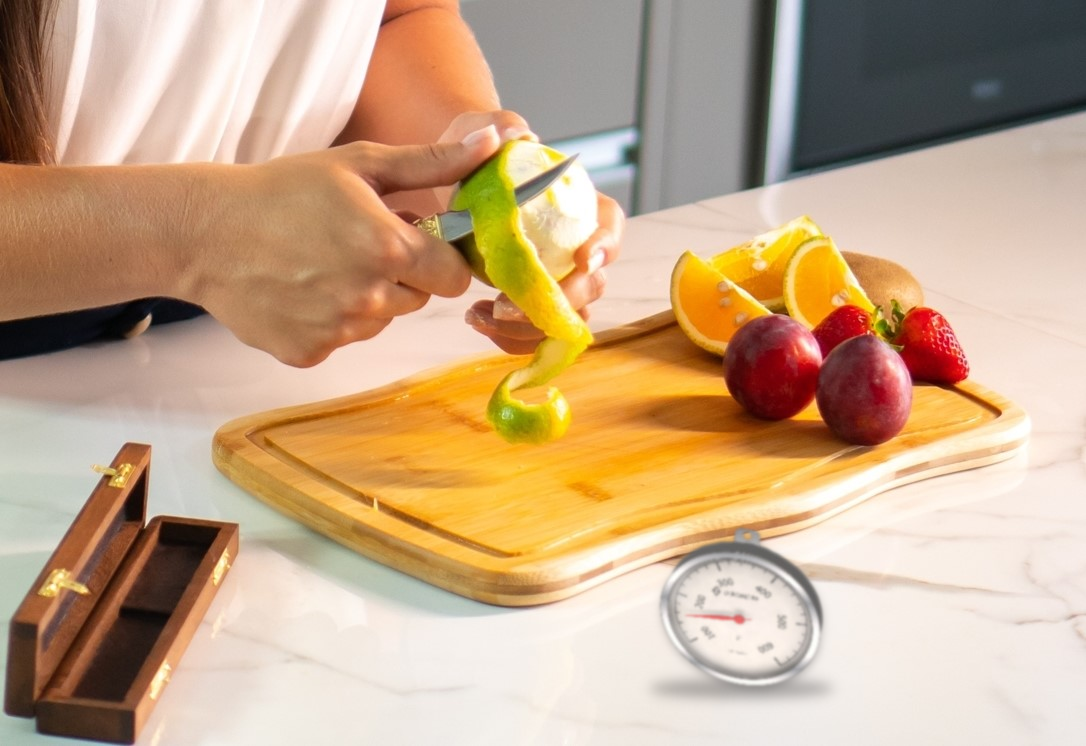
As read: value=160 unit=°F
